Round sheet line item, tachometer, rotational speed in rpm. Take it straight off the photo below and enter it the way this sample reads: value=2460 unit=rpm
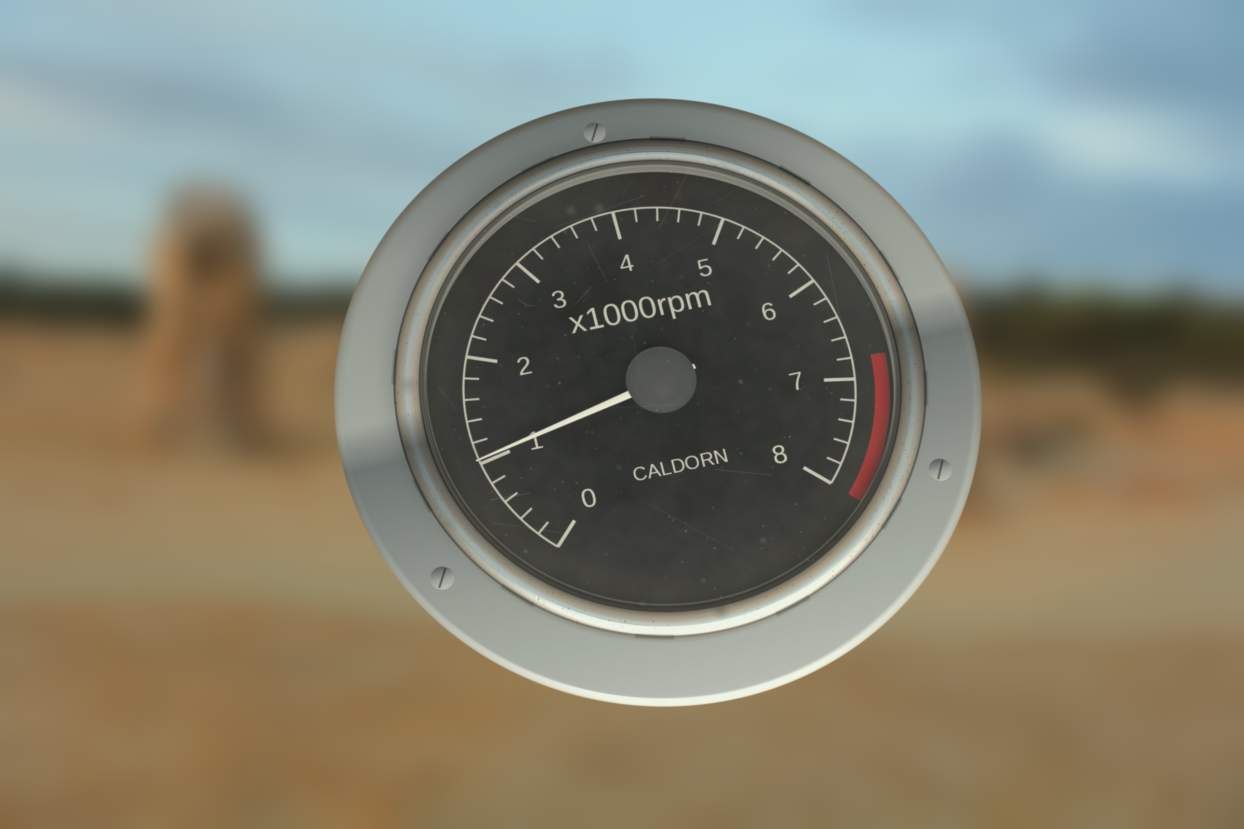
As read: value=1000 unit=rpm
